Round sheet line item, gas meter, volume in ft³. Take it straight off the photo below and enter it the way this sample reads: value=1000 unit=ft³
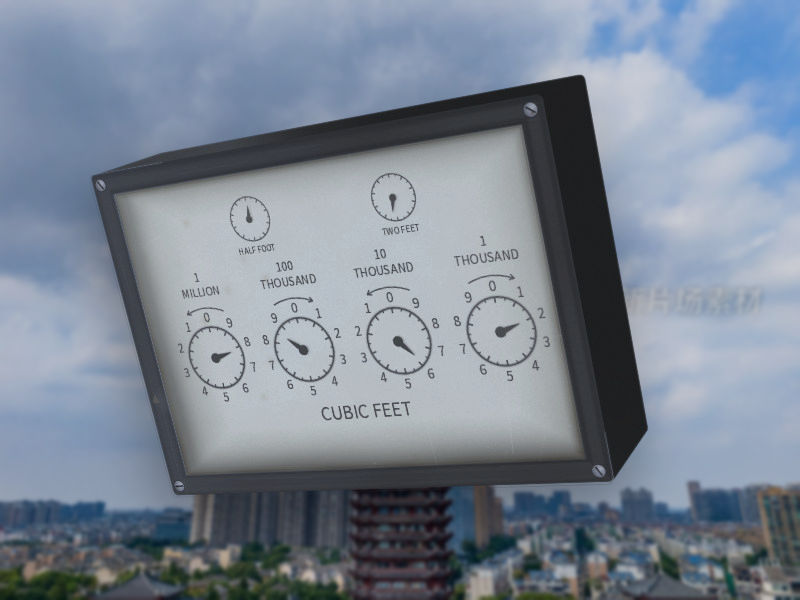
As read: value=786200 unit=ft³
